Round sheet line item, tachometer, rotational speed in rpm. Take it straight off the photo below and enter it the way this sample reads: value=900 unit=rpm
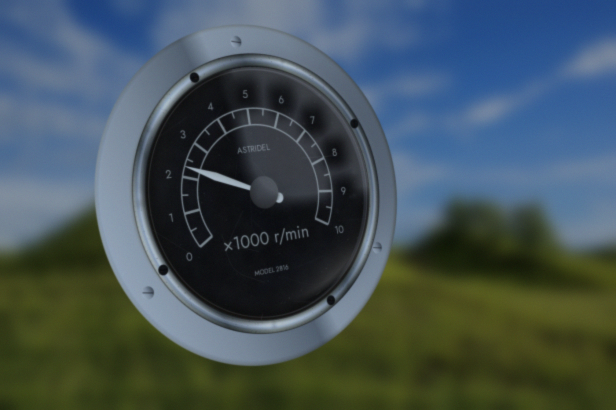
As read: value=2250 unit=rpm
